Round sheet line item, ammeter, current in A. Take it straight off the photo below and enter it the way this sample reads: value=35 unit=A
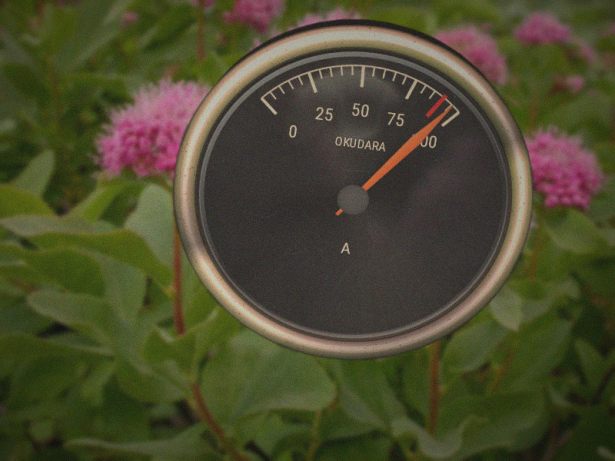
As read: value=95 unit=A
